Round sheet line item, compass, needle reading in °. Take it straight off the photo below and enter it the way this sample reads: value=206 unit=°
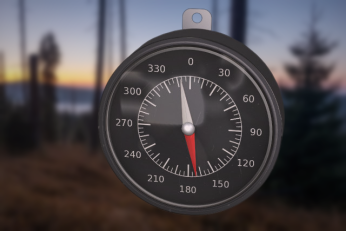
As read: value=170 unit=°
